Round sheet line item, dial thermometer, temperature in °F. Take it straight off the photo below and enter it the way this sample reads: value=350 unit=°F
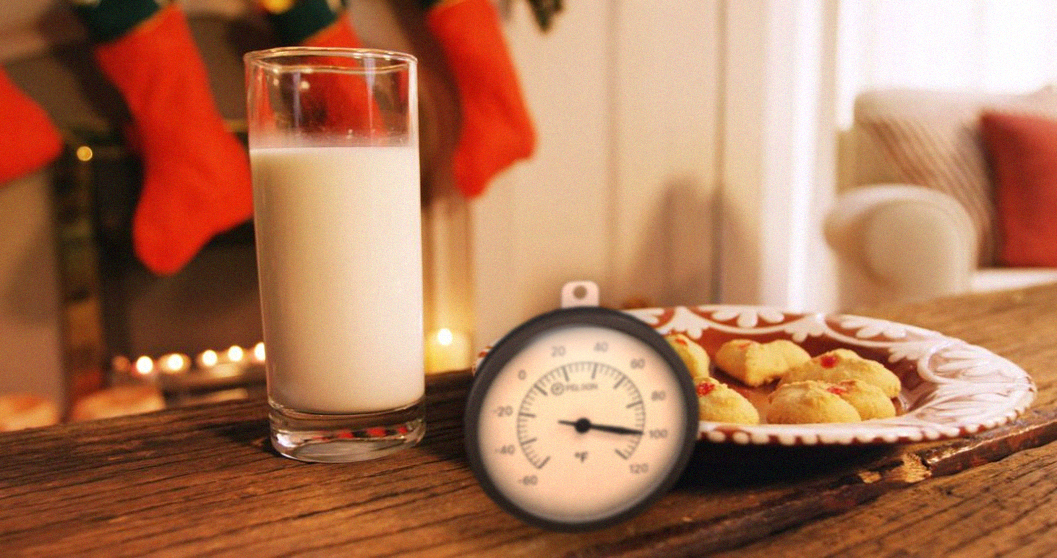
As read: value=100 unit=°F
